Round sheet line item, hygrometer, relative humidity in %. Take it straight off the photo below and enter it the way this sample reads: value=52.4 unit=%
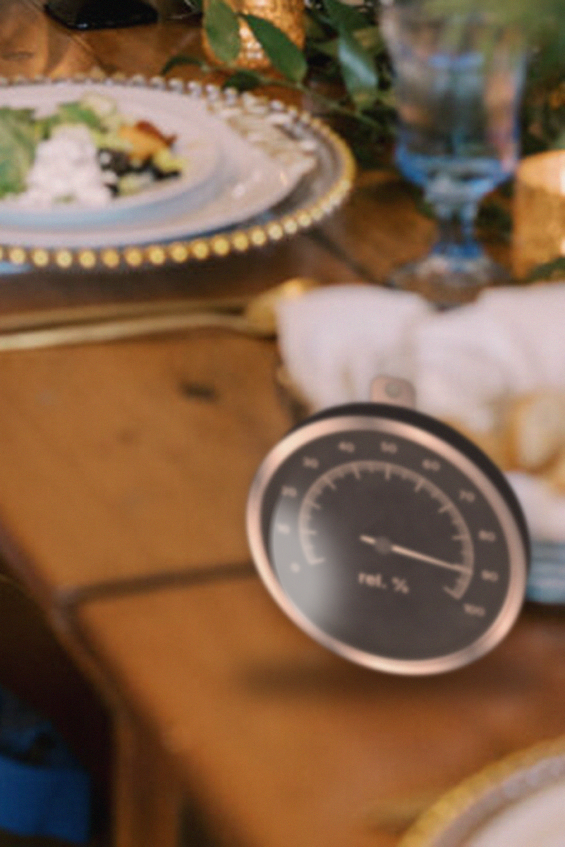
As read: value=90 unit=%
